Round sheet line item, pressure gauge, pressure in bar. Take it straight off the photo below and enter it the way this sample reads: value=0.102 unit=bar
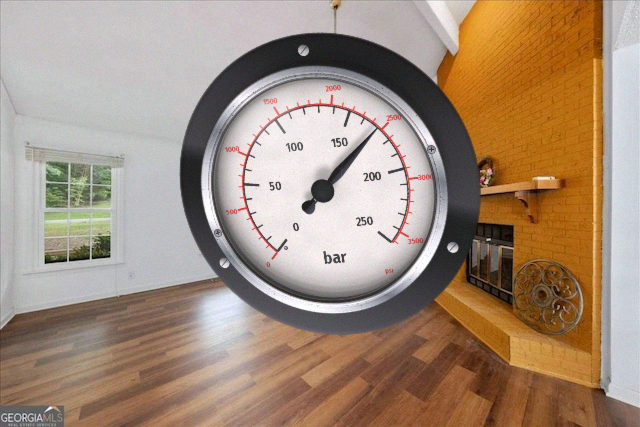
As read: value=170 unit=bar
